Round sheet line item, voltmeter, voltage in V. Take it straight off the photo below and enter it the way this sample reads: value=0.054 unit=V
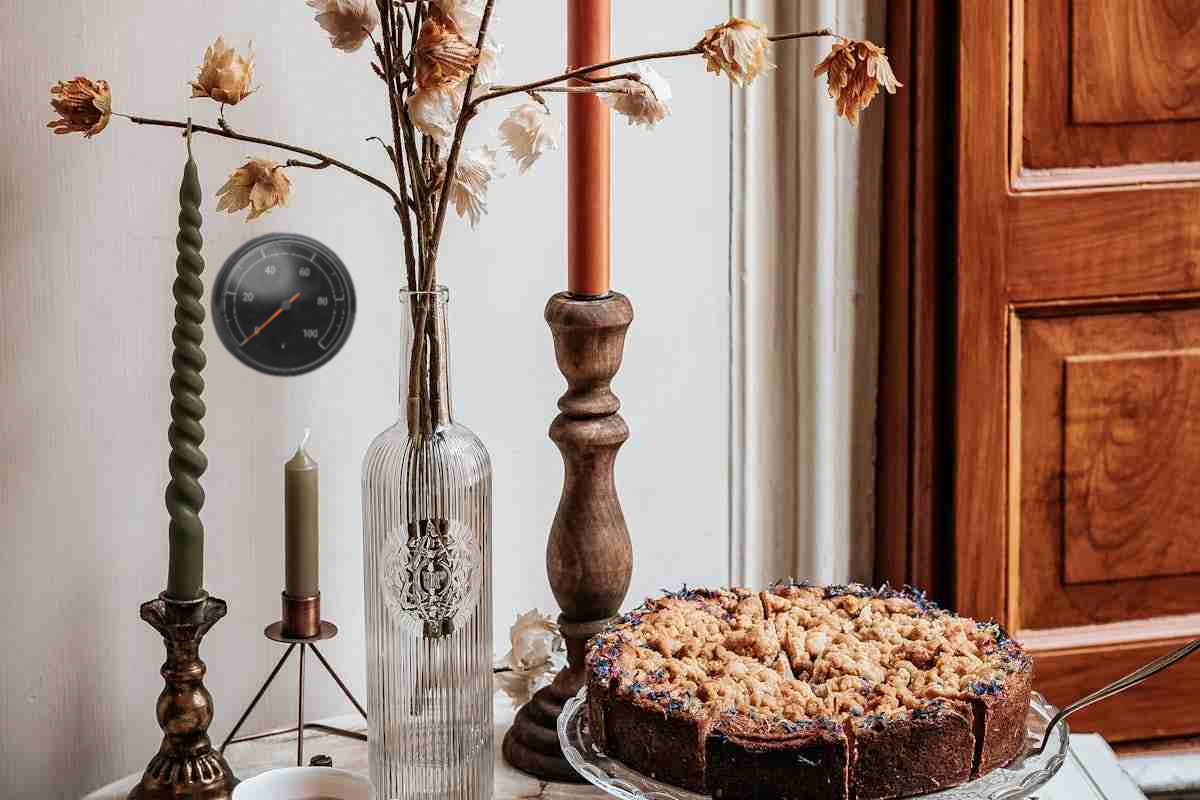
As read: value=0 unit=V
